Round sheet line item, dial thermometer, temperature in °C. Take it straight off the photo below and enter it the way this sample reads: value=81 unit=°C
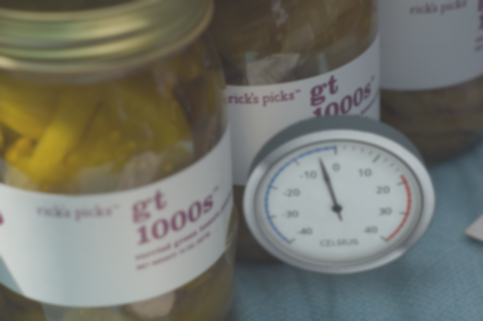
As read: value=-4 unit=°C
